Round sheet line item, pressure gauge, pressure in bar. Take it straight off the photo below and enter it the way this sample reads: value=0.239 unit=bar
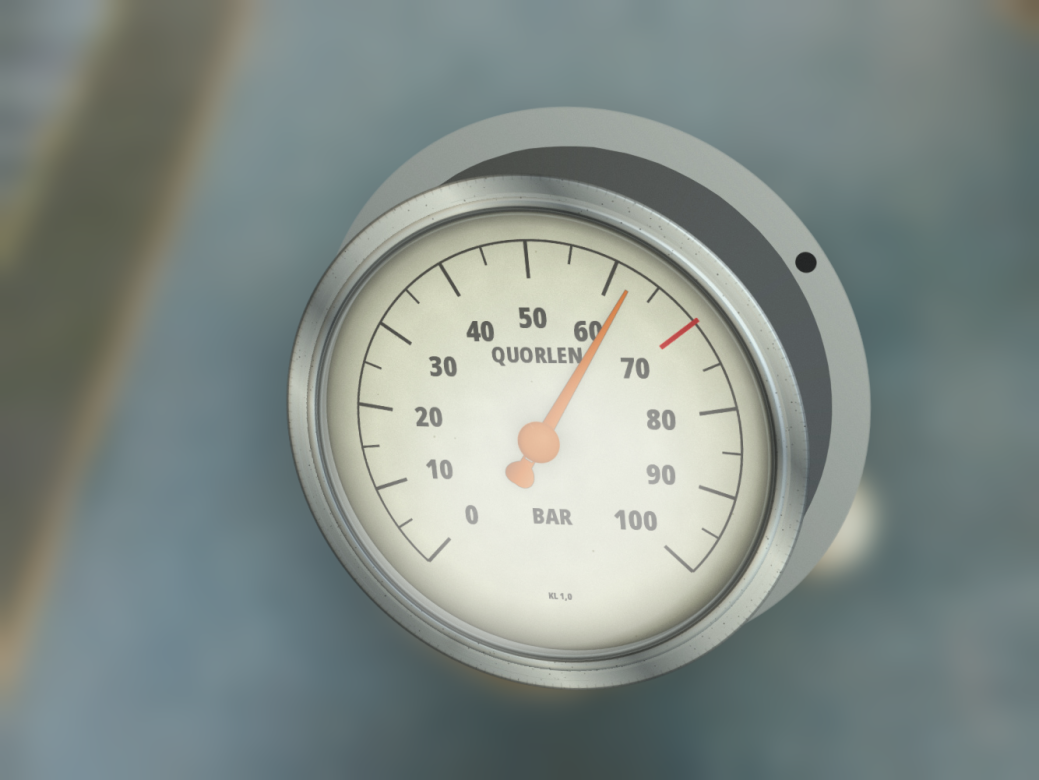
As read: value=62.5 unit=bar
